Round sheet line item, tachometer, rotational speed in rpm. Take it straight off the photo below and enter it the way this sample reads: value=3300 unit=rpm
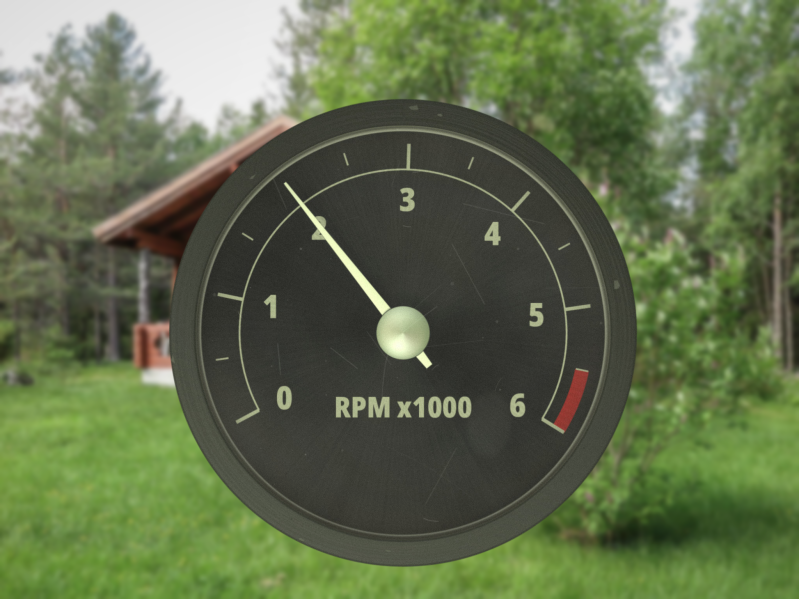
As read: value=2000 unit=rpm
